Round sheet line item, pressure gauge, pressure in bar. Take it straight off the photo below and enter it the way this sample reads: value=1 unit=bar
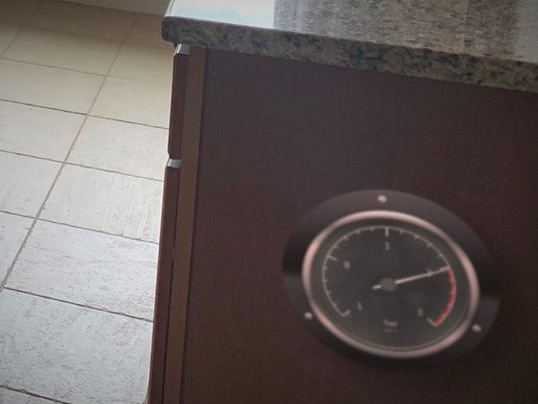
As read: value=2 unit=bar
